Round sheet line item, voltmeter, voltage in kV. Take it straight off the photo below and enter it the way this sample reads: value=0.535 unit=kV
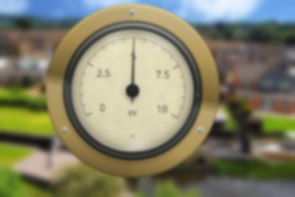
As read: value=5 unit=kV
